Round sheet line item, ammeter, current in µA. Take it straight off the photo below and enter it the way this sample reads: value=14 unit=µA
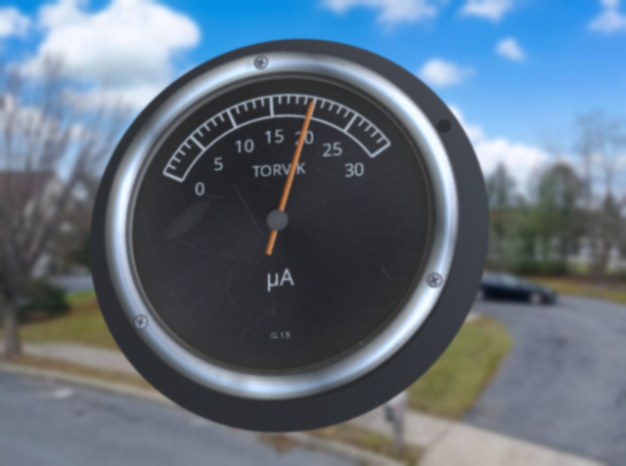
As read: value=20 unit=µA
